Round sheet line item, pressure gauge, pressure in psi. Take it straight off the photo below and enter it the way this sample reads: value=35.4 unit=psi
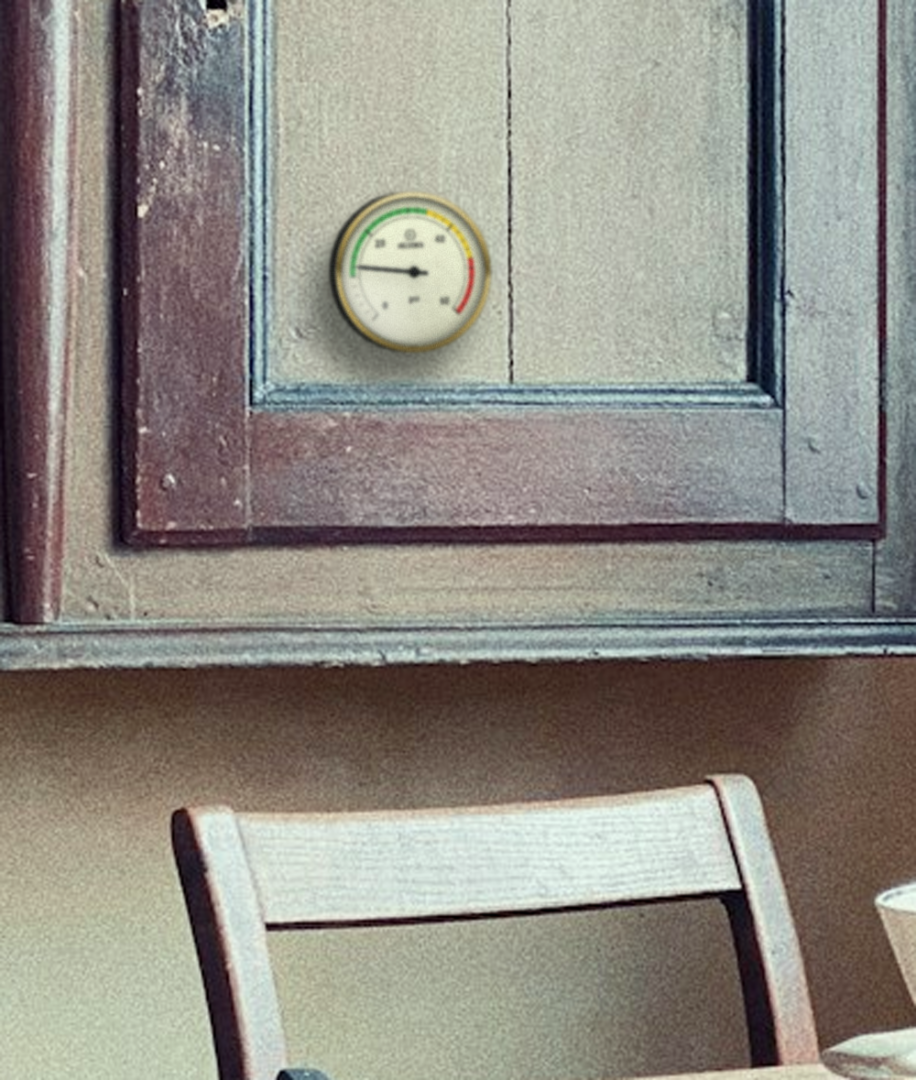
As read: value=12 unit=psi
